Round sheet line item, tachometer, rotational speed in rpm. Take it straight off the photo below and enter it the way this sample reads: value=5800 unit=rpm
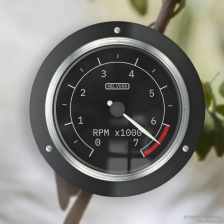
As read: value=6500 unit=rpm
